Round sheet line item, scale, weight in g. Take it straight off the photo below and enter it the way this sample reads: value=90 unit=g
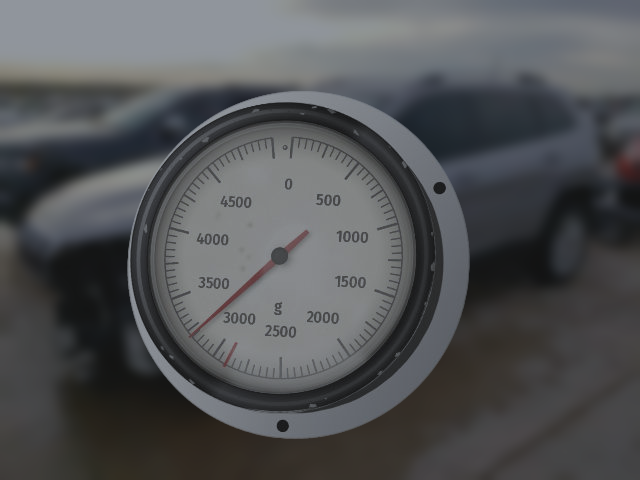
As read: value=3200 unit=g
